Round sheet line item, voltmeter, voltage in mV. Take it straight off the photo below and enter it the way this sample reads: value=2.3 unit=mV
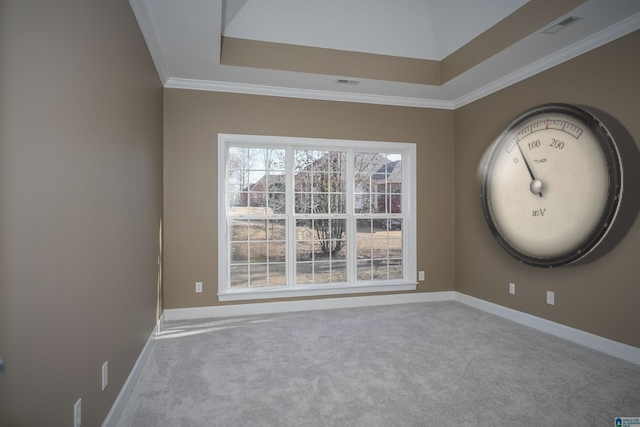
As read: value=50 unit=mV
